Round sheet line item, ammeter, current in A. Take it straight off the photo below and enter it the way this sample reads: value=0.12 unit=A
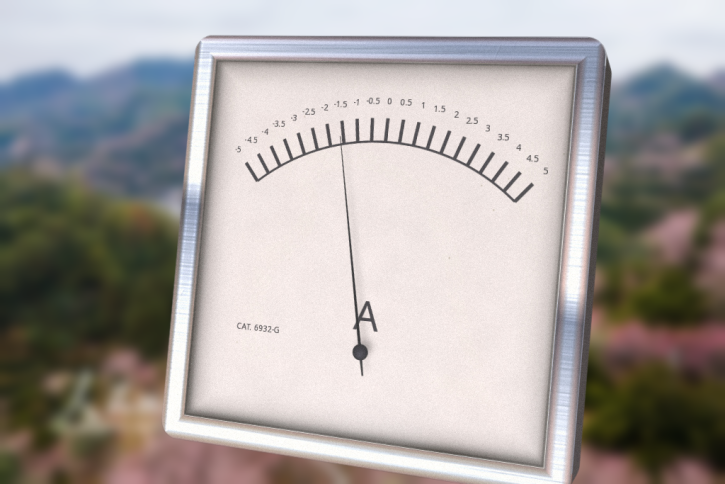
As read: value=-1.5 unit=A
